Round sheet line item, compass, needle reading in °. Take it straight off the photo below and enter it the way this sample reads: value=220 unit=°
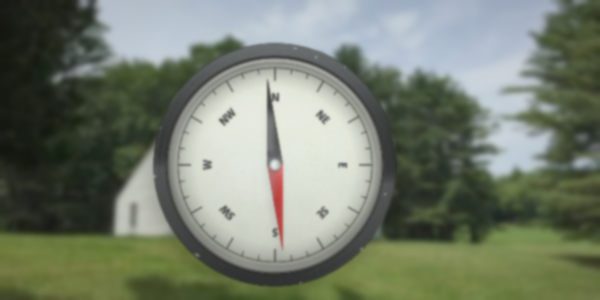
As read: value=175 unit=°
